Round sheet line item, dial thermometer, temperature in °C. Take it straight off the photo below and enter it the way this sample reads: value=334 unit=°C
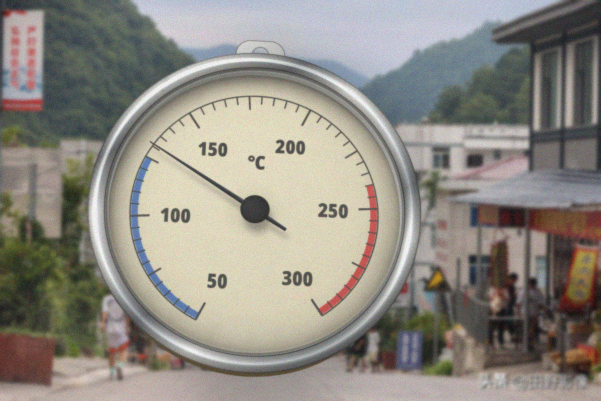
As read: value=130 unit=°C
